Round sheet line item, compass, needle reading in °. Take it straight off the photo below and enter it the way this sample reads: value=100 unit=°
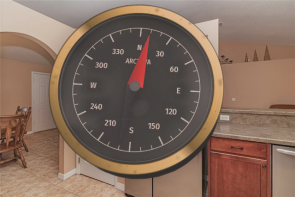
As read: value=10 unit=°
